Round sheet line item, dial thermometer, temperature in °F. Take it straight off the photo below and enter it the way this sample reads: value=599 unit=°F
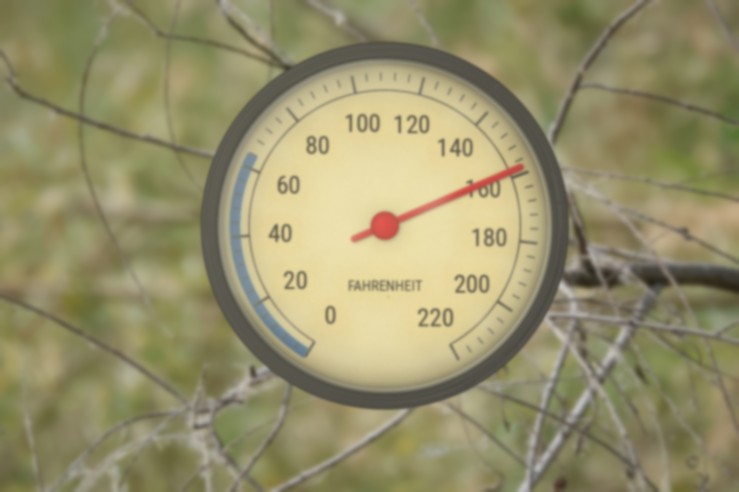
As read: value=158 unit=°F
